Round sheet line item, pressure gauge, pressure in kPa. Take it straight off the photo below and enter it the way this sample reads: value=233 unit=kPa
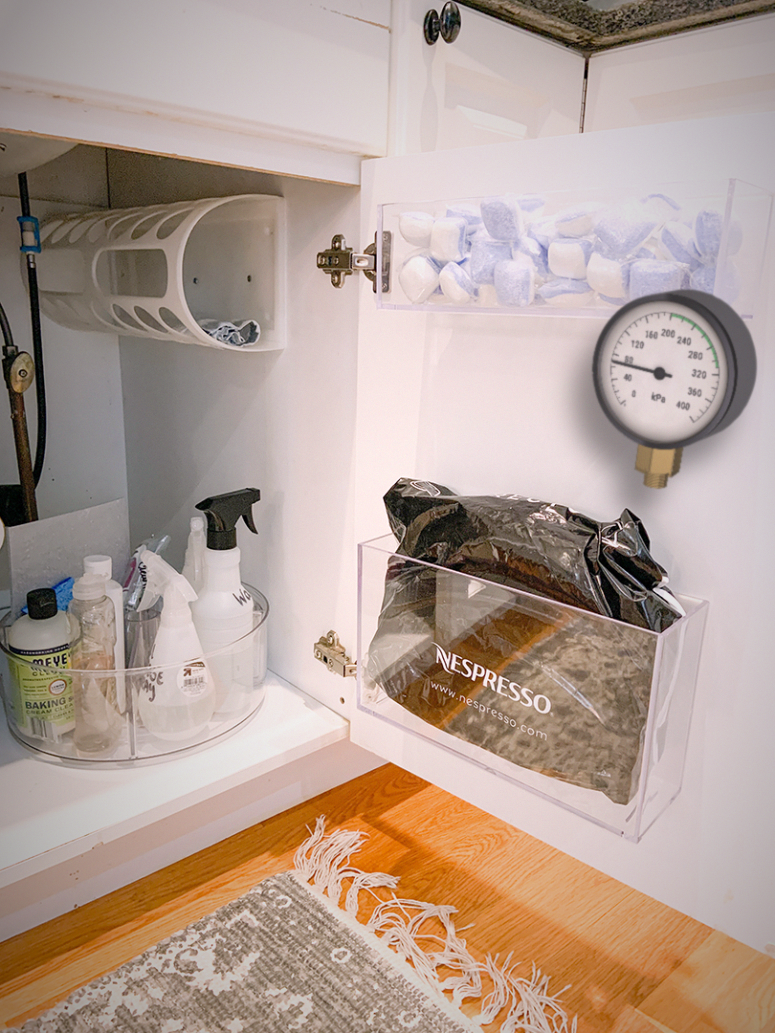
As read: value=70 unit=kPa
